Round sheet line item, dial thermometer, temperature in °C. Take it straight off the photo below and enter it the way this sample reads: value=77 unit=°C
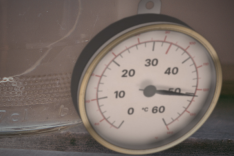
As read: value=50 unit=°C
